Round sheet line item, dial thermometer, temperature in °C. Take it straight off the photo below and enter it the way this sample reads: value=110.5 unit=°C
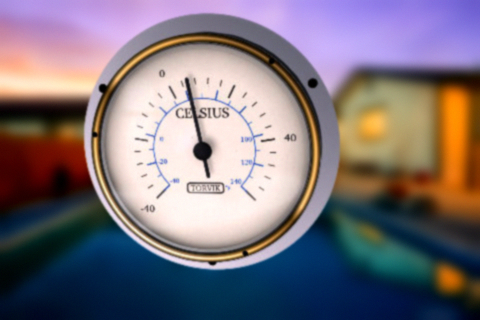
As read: value=6 unit=°C
